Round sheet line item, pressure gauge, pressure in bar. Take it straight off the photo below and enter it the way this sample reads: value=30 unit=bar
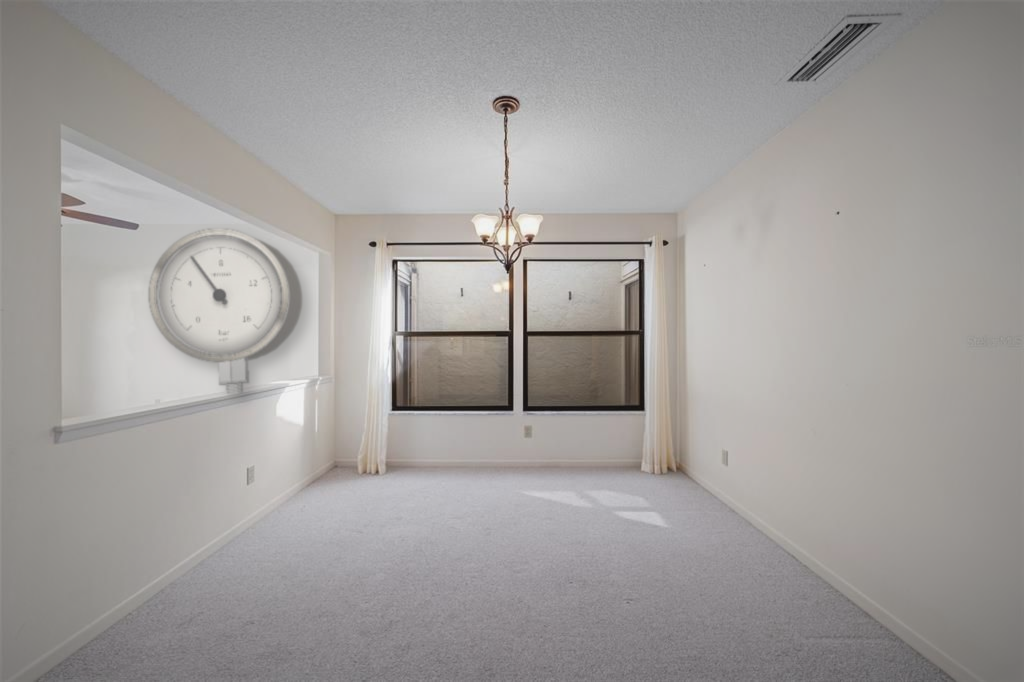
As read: value=6 unit=bar
